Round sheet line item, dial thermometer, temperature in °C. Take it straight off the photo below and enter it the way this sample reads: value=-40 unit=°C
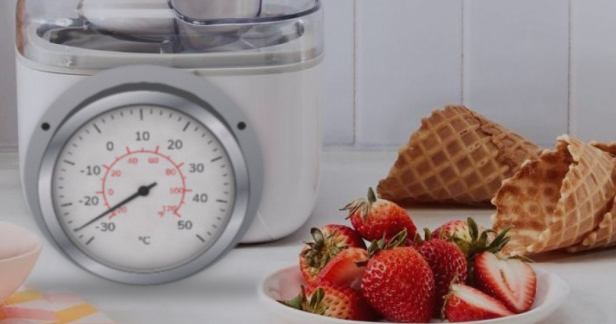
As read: value=-26 unit=°C
